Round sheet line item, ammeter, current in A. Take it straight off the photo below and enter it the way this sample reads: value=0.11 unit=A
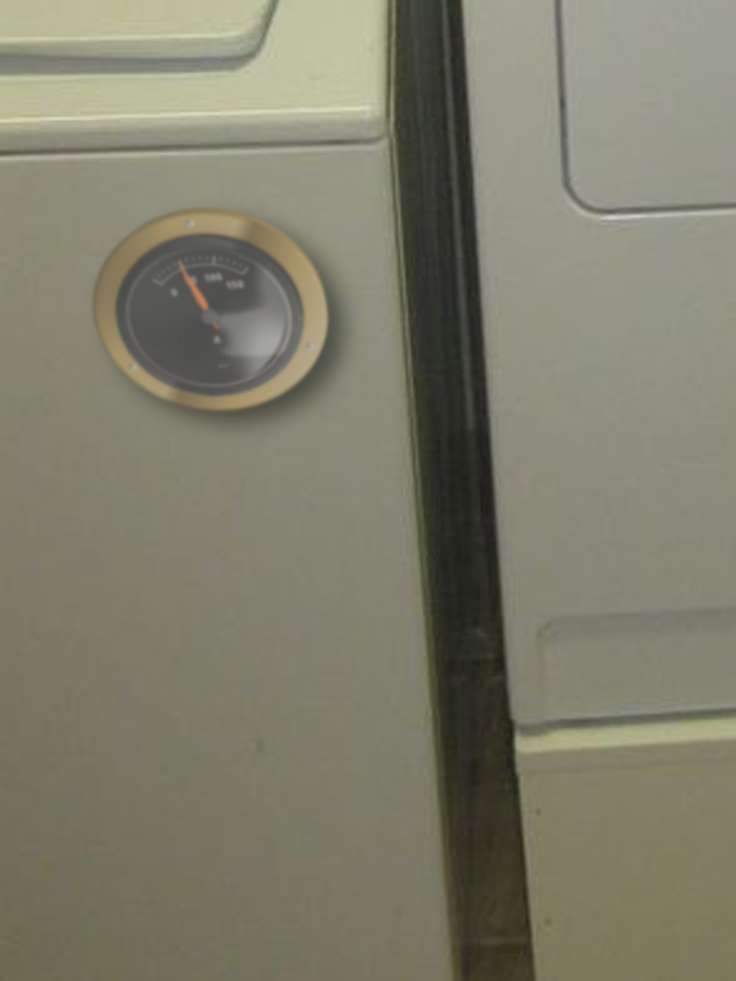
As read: value=50 unit=A
